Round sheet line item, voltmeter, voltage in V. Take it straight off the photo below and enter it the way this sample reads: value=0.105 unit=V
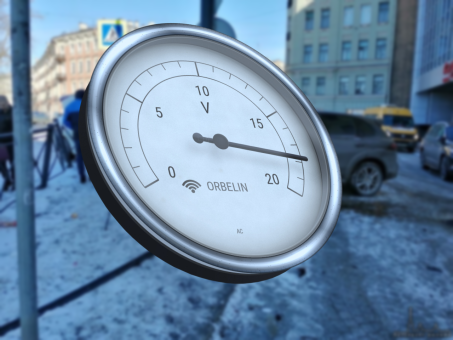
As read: value=18 unit=V
